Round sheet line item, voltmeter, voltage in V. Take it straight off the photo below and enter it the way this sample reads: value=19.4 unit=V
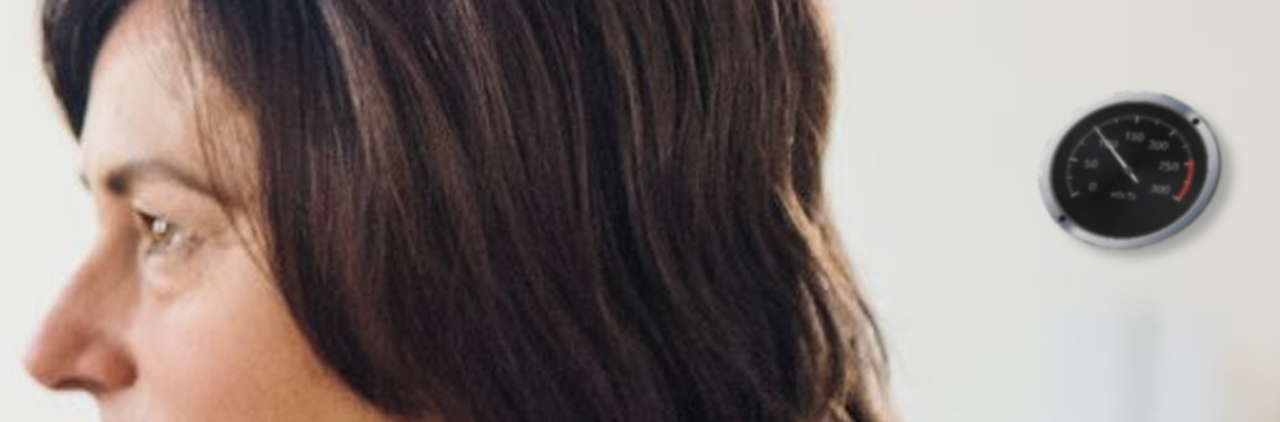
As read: value=100 unit=V
